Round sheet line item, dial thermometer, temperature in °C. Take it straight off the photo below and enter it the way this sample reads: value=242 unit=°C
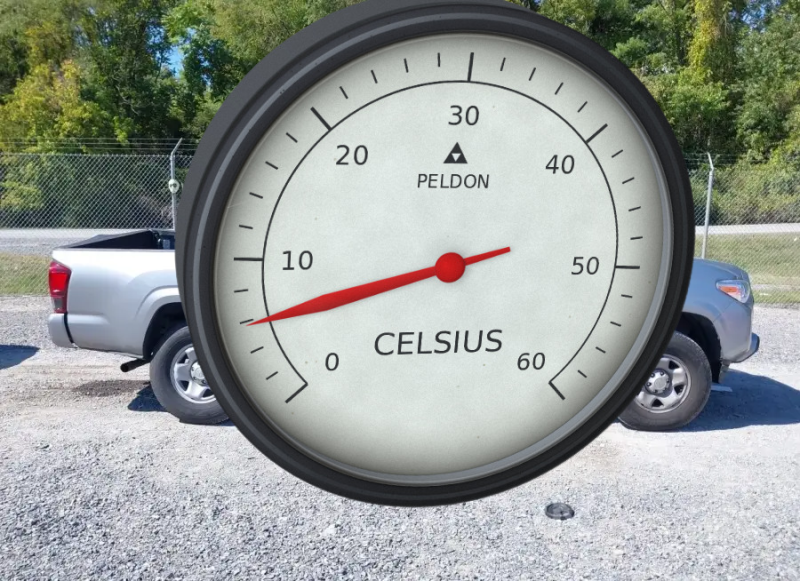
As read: value=6 unit=°C
